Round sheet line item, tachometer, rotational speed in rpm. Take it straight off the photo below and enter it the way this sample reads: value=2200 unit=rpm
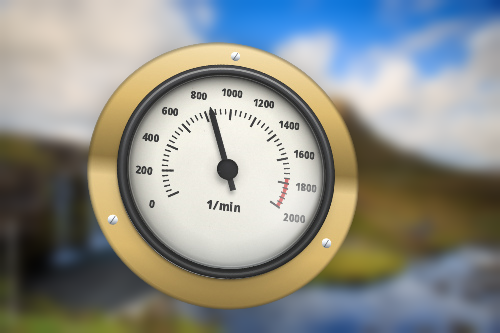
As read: value=840 unit=rpm
